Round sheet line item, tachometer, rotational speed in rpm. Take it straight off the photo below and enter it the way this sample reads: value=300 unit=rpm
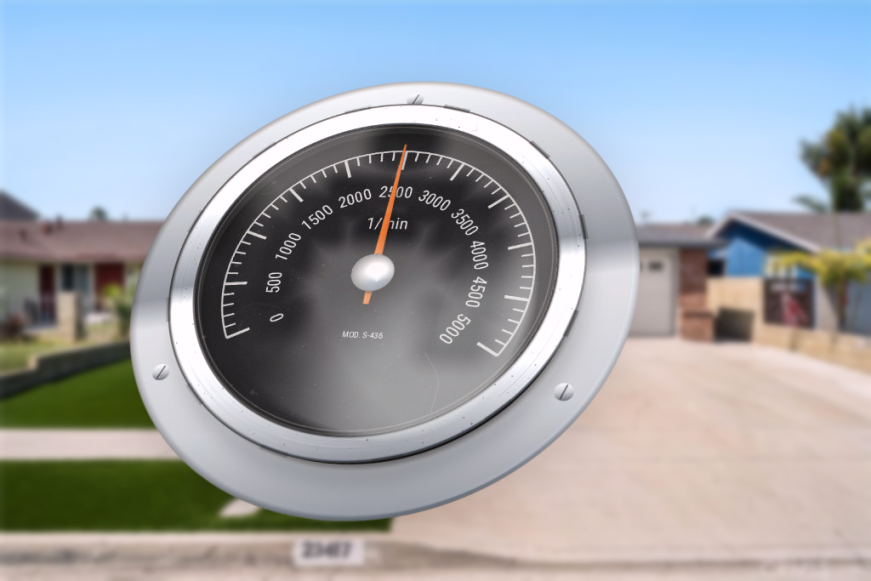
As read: value=2500 unit=rpm
